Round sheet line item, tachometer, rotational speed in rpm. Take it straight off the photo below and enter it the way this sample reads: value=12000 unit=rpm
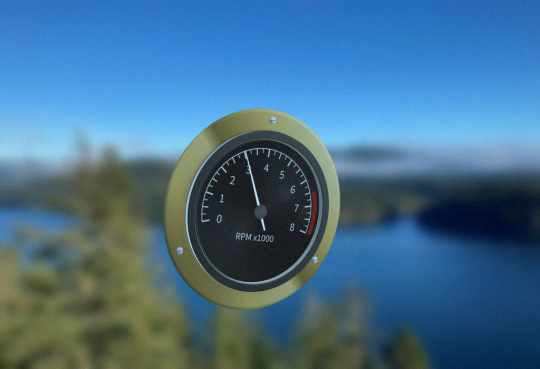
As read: value=3000 unit=rpm
